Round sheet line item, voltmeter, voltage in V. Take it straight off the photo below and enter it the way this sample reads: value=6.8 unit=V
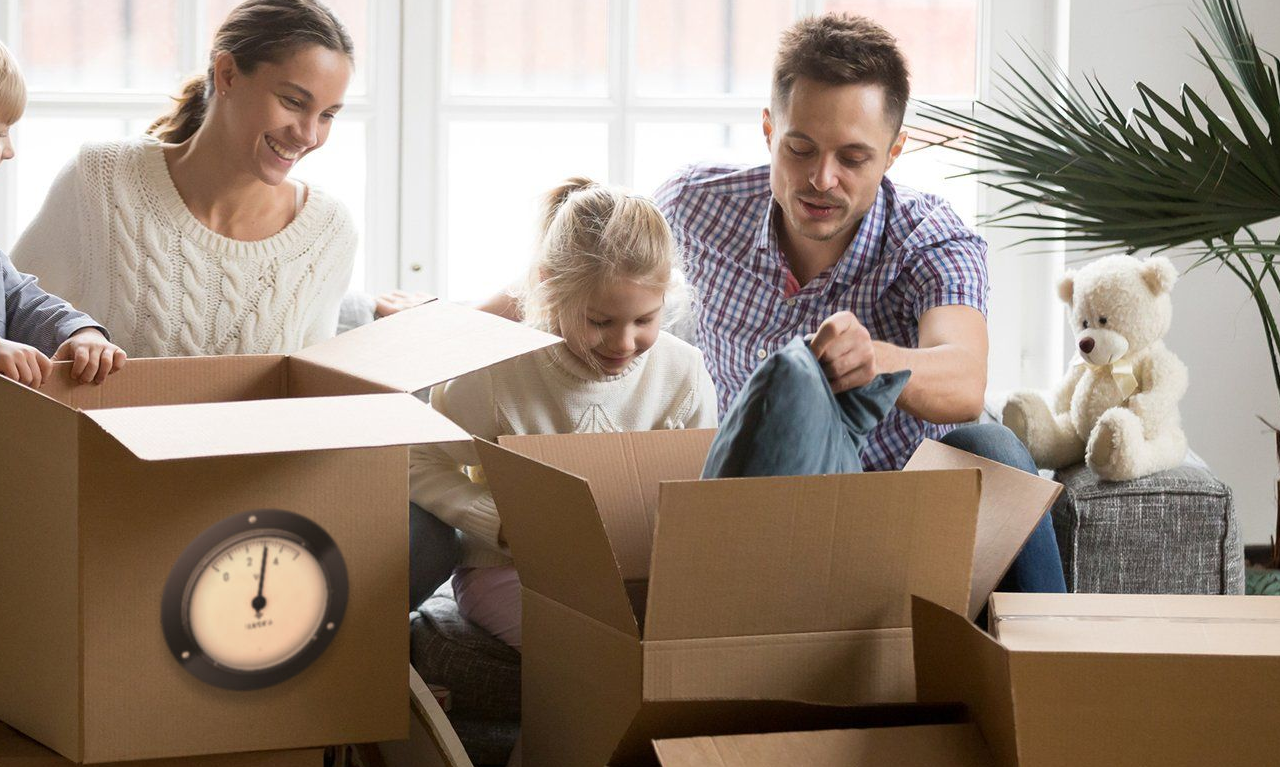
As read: value=3 unit=V
